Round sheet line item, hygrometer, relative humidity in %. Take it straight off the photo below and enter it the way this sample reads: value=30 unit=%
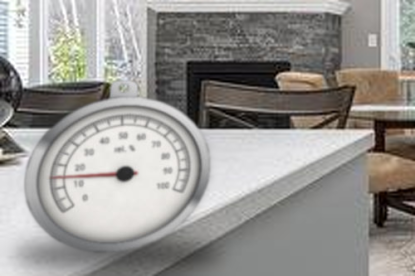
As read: value=15 unit=%
